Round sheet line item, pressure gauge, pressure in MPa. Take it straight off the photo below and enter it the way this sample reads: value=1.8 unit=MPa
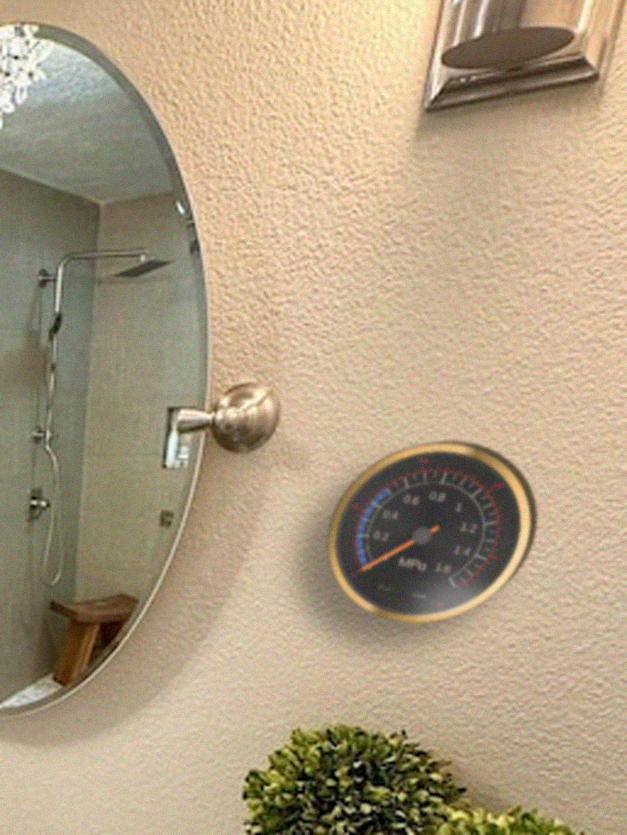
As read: value=0 unit=MPa
